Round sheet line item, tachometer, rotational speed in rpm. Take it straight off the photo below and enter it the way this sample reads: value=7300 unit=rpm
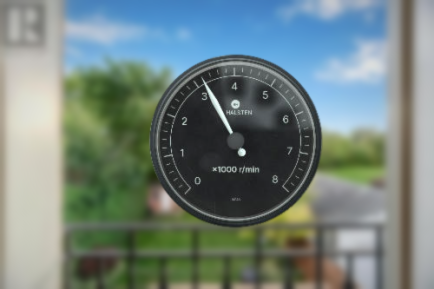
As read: value=3200 unit=rpm
